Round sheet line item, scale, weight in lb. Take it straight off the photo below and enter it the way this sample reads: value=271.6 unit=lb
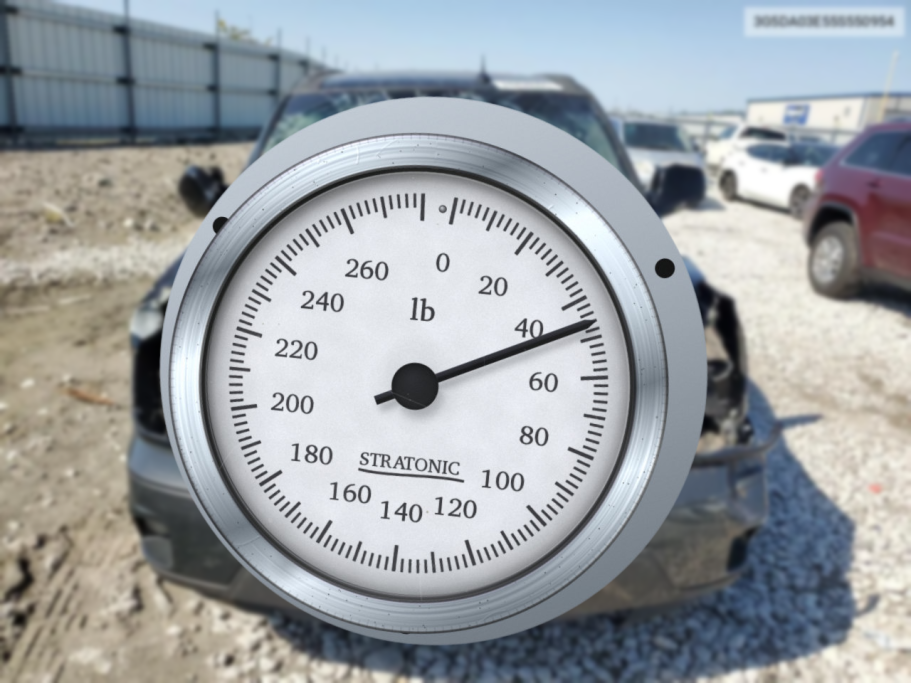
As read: value=46 unit=lb
